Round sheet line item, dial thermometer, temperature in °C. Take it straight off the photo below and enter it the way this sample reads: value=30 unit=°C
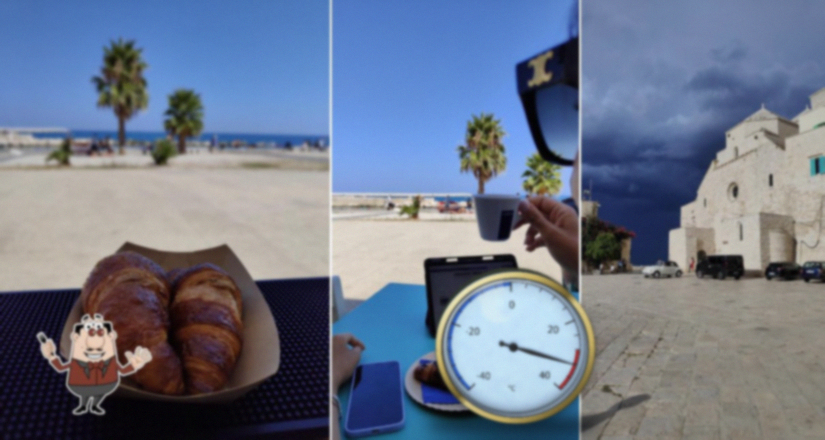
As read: value=32 unit=°C
